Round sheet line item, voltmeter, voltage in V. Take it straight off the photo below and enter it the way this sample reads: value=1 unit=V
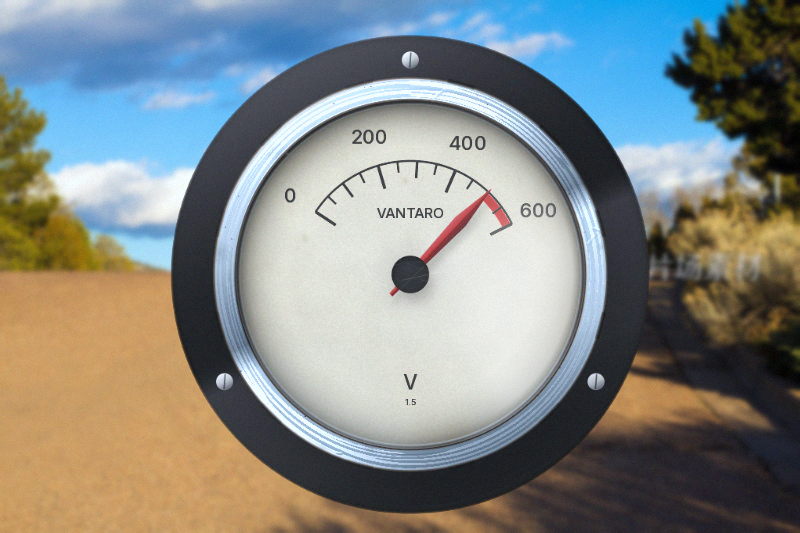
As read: value=500 unit=V
